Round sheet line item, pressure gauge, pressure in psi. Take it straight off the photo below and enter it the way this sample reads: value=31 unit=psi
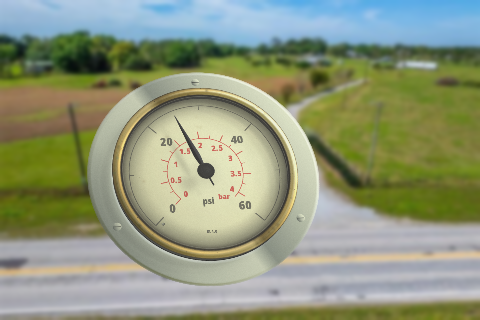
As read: value=25 unit=psi
